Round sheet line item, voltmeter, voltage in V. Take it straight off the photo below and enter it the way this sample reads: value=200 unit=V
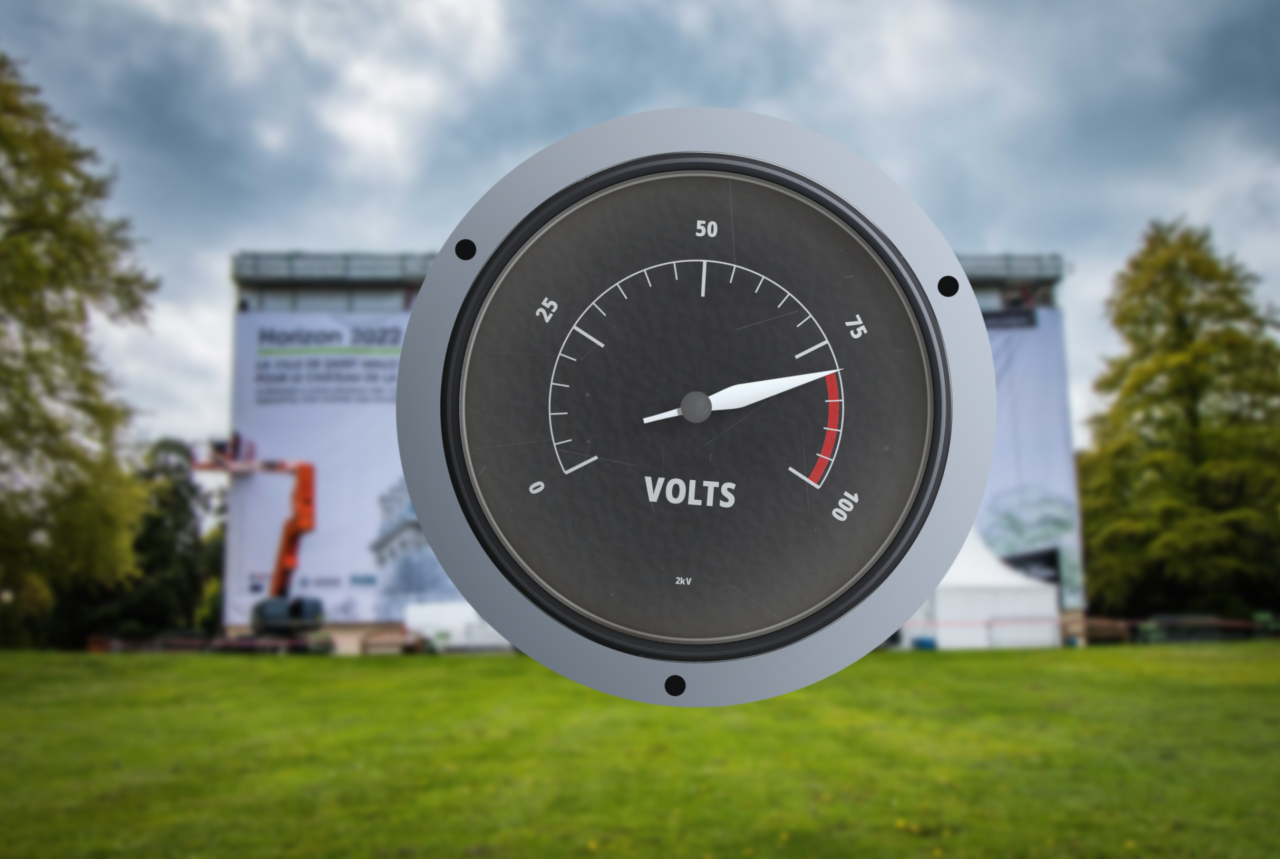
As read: value=80 unit=V
